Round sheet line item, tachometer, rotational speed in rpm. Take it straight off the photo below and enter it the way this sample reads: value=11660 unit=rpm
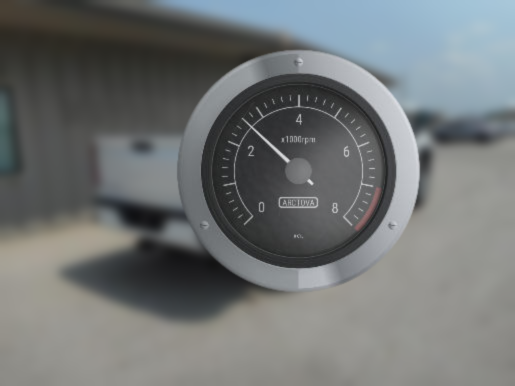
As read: value=2600 unit=rpm
